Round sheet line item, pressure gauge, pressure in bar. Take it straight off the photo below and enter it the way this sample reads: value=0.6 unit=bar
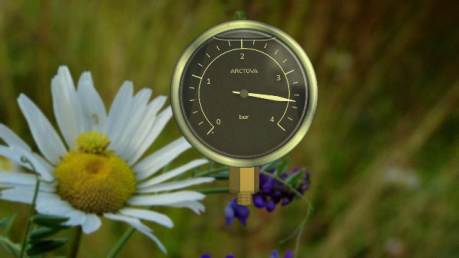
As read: value=3.5 unit=bar
